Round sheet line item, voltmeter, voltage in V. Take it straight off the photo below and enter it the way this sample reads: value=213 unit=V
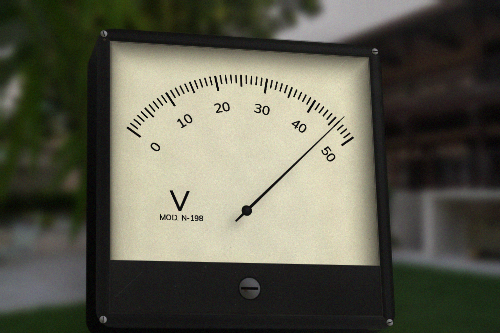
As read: value=46 unit=V
